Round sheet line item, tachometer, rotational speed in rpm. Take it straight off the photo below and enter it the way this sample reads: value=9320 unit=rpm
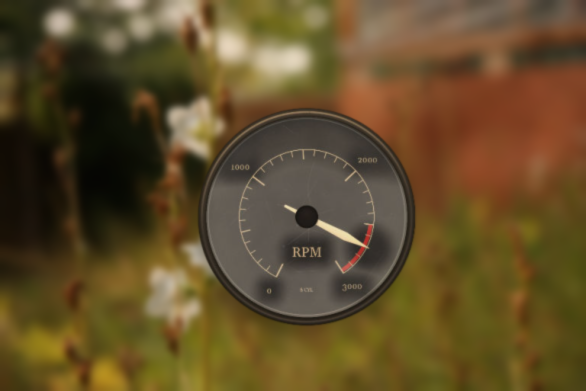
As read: value=2700 unit=rpm
